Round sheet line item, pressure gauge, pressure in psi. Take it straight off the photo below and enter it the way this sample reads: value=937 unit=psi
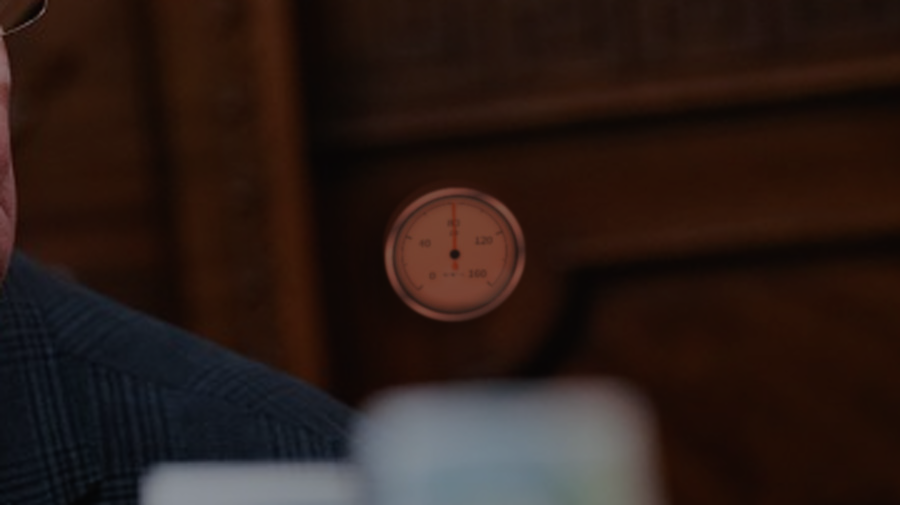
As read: value=80 unit=psi
